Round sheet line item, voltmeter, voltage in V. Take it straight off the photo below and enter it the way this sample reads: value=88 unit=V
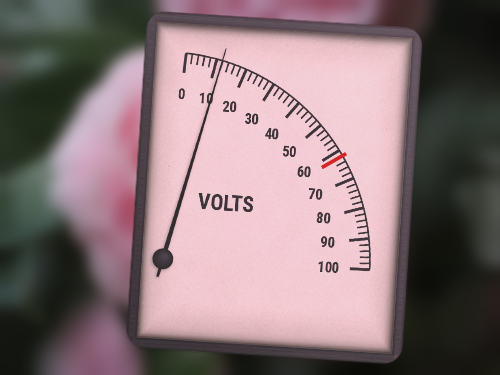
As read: value=12 unit=V
